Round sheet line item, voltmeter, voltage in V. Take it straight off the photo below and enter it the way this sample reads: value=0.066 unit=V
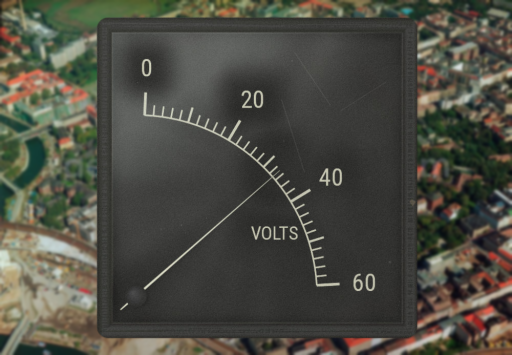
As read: value=33 unit=V
